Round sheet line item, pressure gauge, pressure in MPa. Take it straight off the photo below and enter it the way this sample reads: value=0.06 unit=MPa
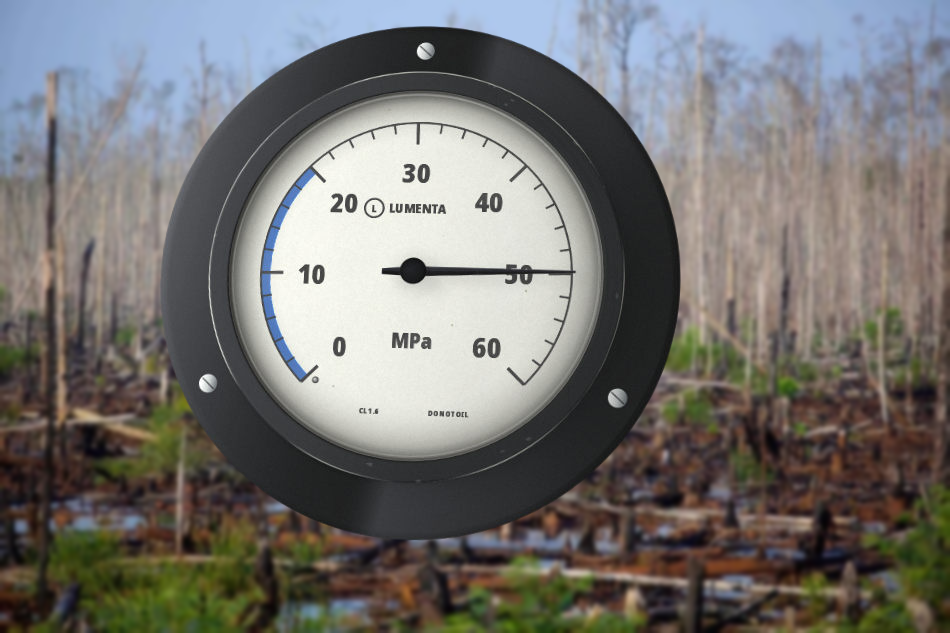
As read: value=50 unit=MPa
